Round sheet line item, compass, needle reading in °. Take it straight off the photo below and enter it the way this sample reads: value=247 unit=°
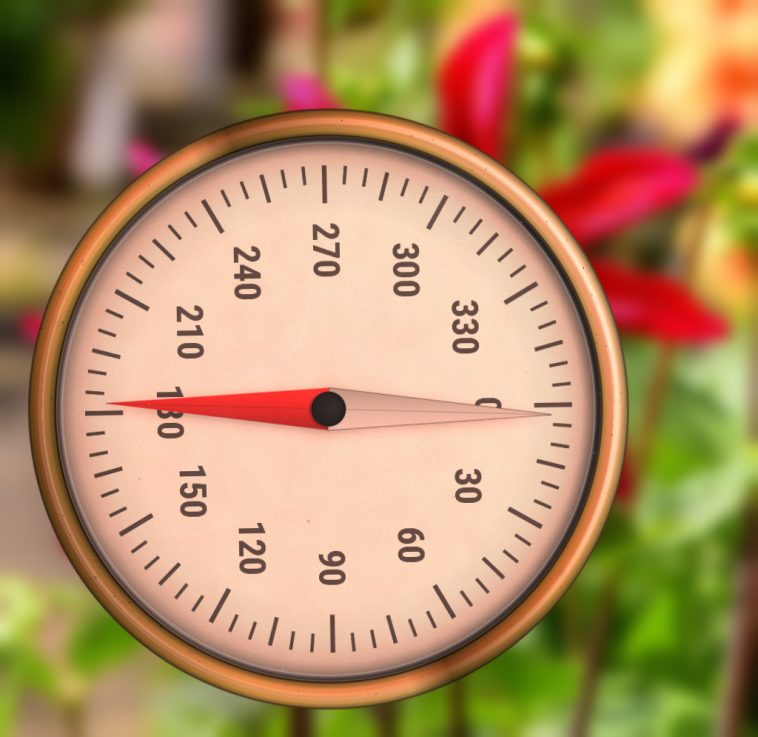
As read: value=182.5 unit=°
